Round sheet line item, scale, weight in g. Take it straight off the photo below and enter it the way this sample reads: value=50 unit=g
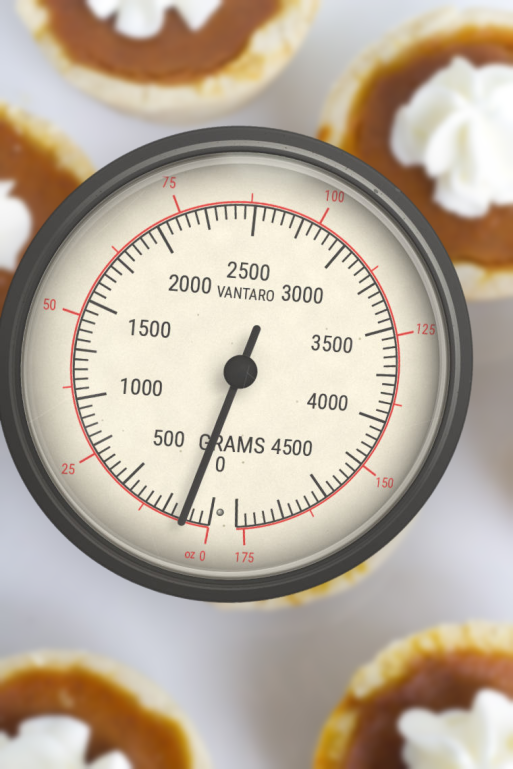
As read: value=150 unit=g
